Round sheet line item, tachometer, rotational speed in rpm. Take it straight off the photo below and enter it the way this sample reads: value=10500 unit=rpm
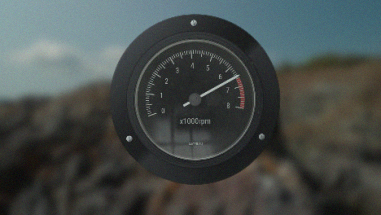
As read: value=6500 unit=rpm
